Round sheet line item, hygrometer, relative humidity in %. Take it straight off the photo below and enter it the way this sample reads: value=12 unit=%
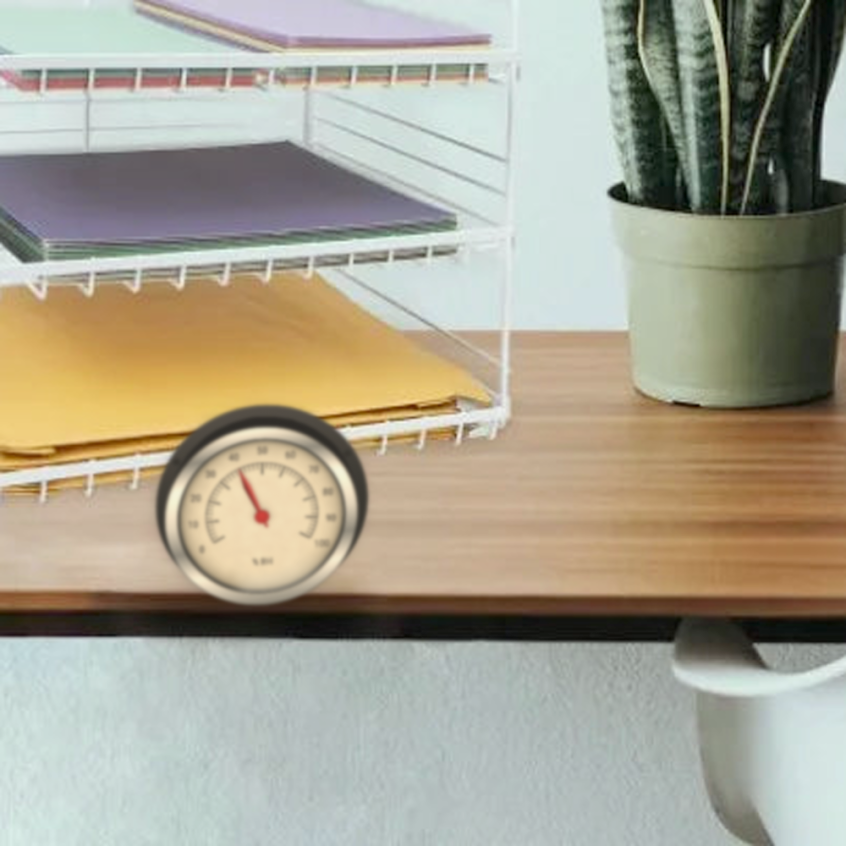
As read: value=40 unit=%
